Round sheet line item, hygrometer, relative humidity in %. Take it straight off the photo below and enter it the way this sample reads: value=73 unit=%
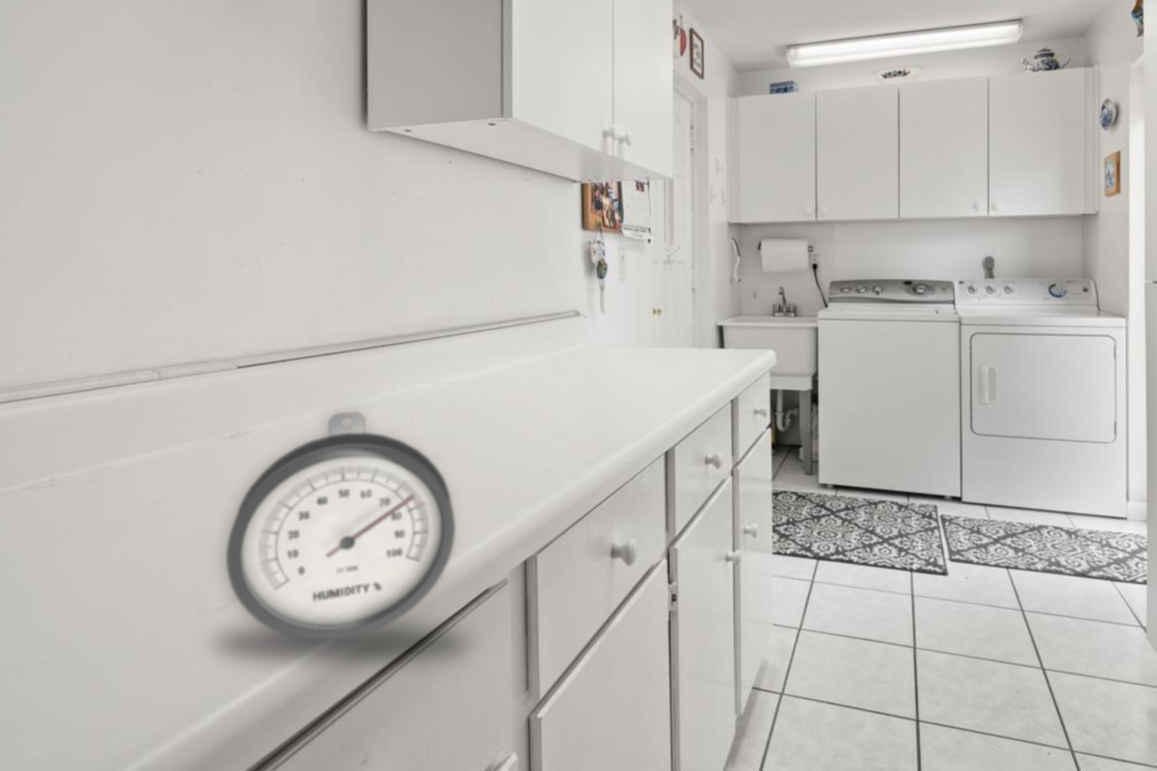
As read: value=75 unit=%
